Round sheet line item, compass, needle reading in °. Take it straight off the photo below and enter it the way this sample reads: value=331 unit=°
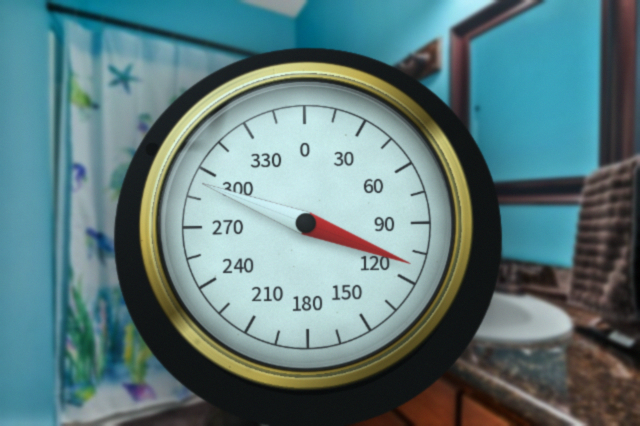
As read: value=112.5 unit=°
